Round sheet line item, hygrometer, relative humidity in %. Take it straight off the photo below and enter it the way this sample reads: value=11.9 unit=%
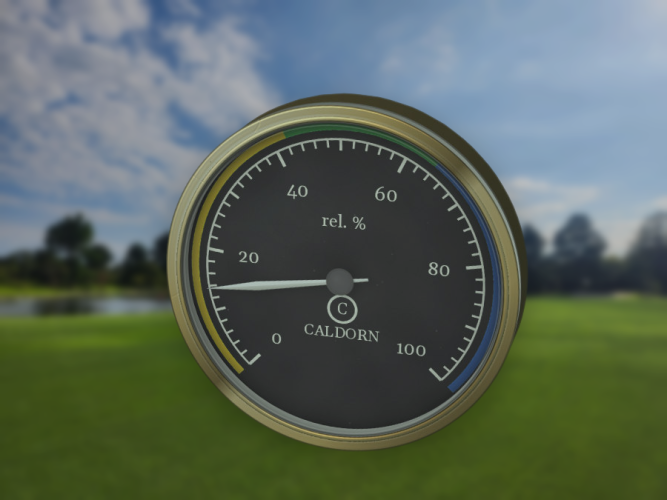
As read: value=14 unit=%
